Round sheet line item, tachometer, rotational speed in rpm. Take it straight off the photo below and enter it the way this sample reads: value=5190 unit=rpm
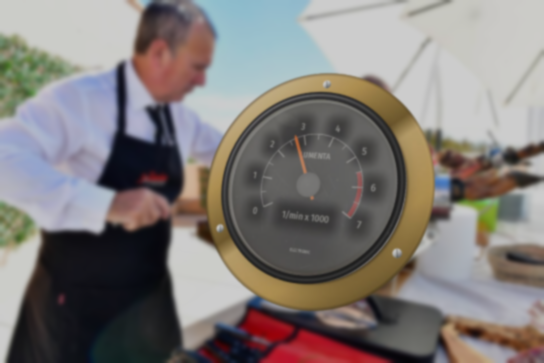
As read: value=2750 unit=rpm
